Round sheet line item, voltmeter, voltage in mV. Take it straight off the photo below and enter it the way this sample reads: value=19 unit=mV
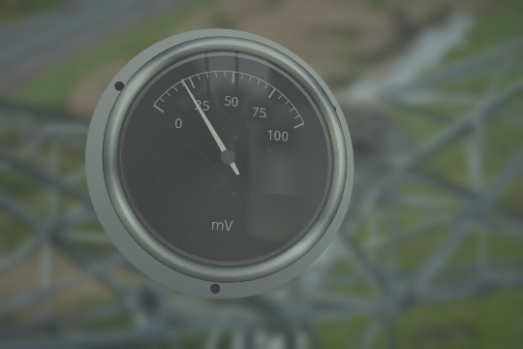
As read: value=20 unit=mV
